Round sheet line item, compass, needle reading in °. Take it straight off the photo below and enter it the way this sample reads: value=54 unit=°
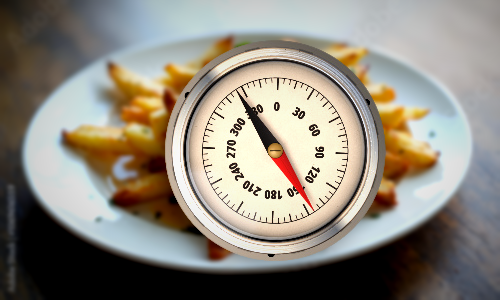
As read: value=145 unit=°
